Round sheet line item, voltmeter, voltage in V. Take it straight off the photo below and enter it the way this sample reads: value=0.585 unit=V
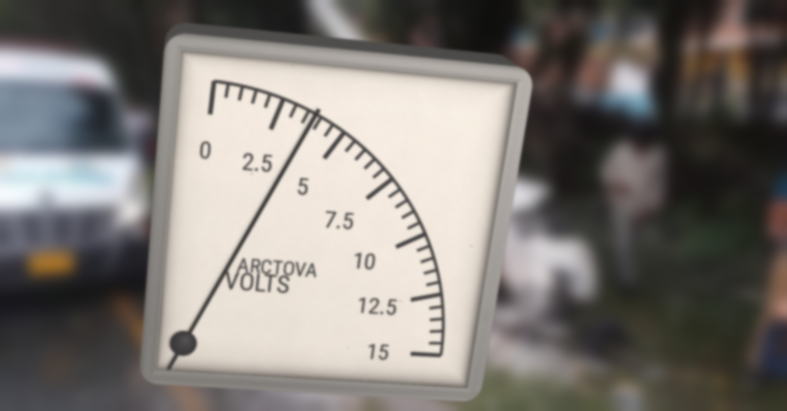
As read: value=3.75 unit=V
